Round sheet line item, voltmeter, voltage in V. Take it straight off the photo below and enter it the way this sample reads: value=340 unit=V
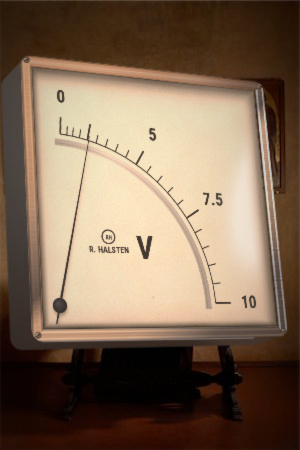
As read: value=2.5 unit=V
